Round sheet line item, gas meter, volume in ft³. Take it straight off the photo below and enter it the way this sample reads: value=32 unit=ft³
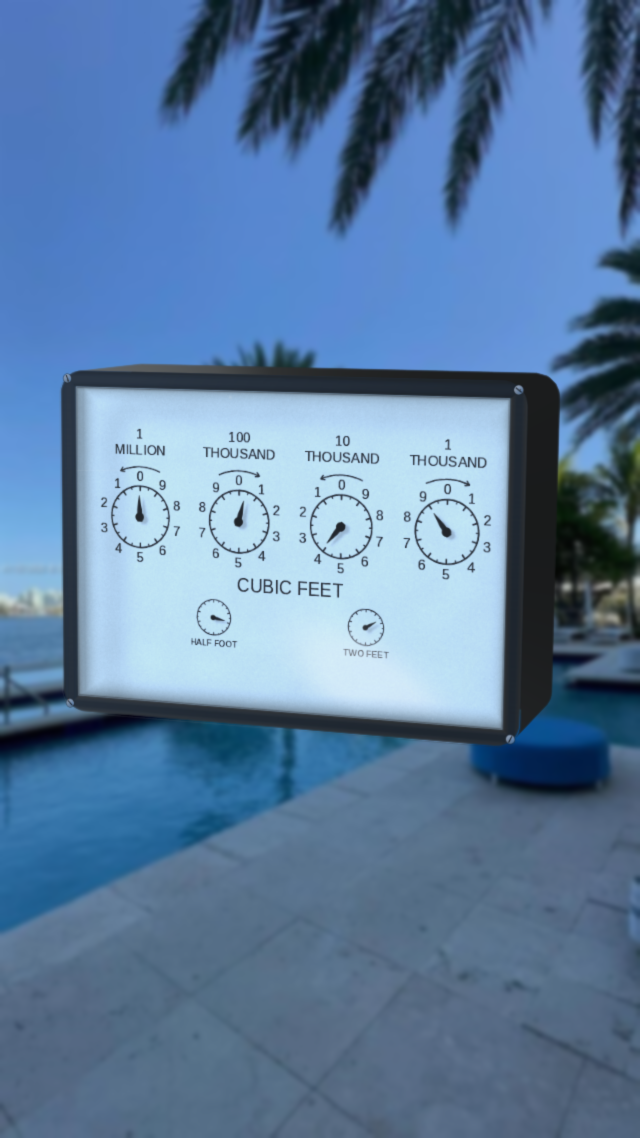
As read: value=3900 unit=ft³
